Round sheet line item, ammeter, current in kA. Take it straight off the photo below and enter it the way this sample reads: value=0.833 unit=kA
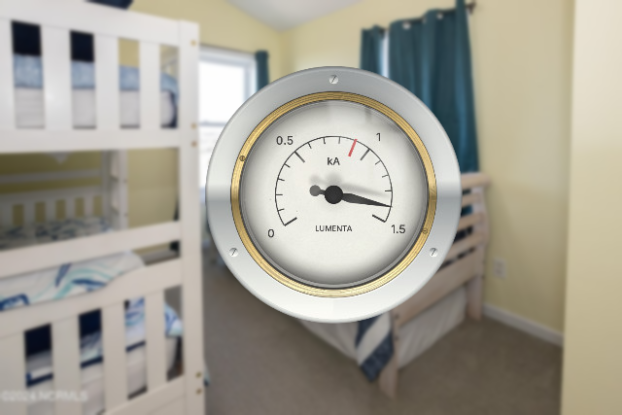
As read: value=1.4 unit=kA
